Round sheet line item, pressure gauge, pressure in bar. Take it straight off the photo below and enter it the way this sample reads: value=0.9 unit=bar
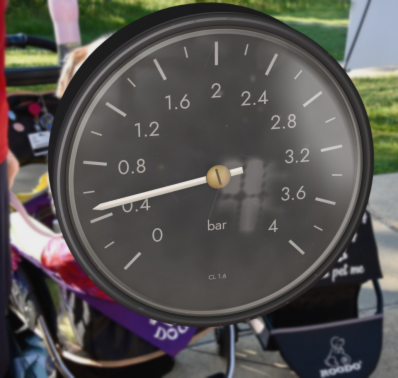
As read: value=0.5 unit=bar
